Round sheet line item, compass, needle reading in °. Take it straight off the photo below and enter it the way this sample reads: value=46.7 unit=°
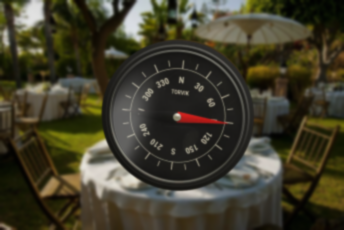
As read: value=90 unit=°
